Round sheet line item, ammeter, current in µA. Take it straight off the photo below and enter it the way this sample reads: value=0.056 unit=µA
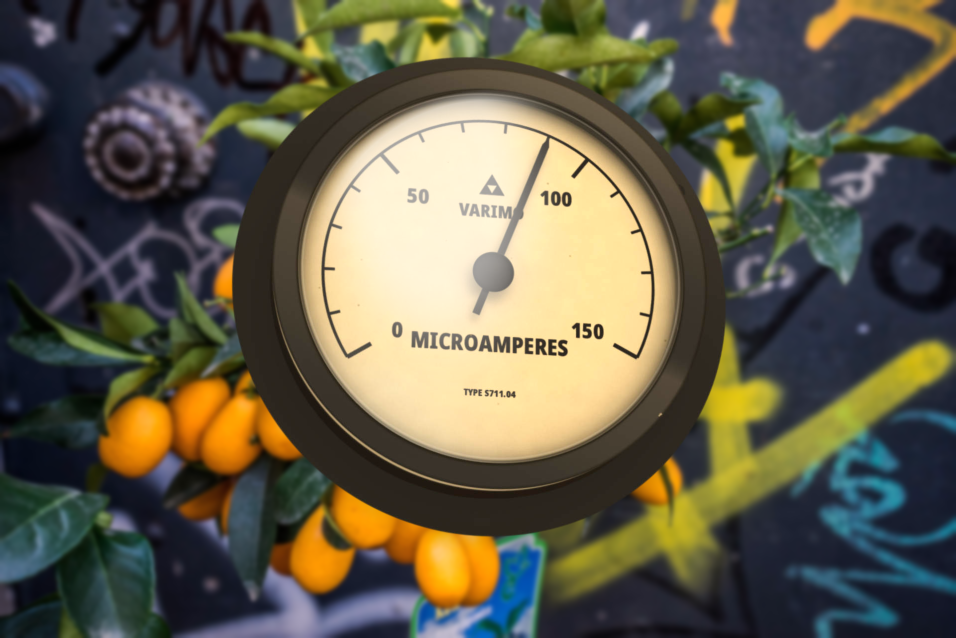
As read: value=90 unit=µA
